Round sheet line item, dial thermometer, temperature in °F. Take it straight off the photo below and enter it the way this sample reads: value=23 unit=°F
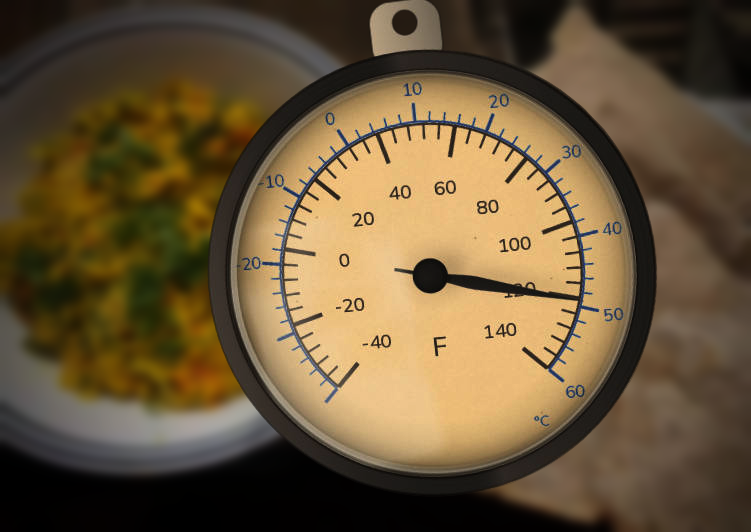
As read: value=120 unit=°F
